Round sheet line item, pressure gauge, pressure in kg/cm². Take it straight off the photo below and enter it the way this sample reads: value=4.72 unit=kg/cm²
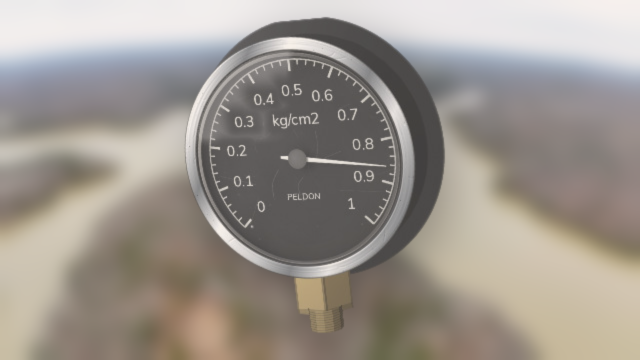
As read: value=0.86 unit=kg/cm²
